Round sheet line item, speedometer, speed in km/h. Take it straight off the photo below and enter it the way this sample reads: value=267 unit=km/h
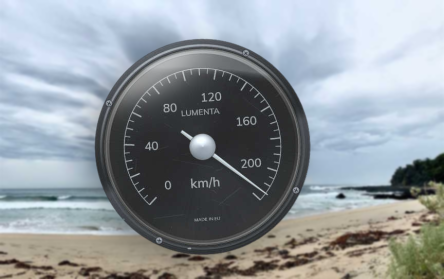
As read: value=215 unit=km/h
